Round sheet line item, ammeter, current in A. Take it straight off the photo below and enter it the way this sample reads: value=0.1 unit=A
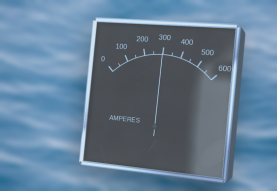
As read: value=300 unit=A
